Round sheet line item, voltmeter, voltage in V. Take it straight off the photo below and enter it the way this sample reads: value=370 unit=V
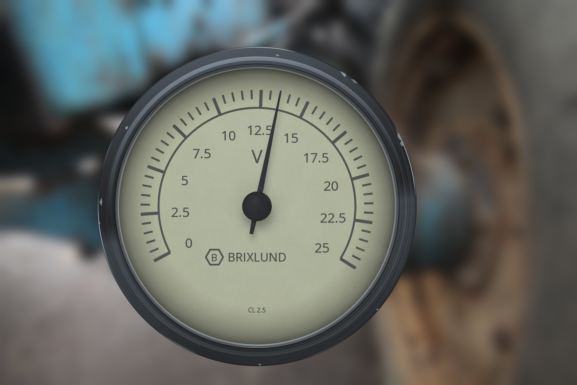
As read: value=13.5 unit=V
